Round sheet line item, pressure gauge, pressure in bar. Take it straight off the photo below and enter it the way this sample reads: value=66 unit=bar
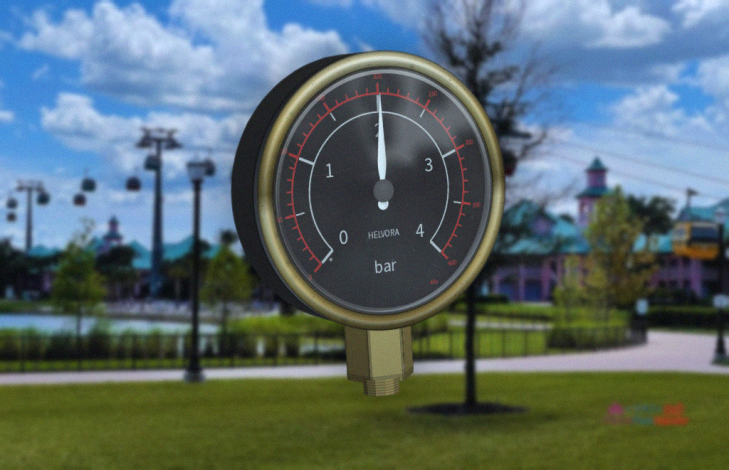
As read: value=2 unit=bar
